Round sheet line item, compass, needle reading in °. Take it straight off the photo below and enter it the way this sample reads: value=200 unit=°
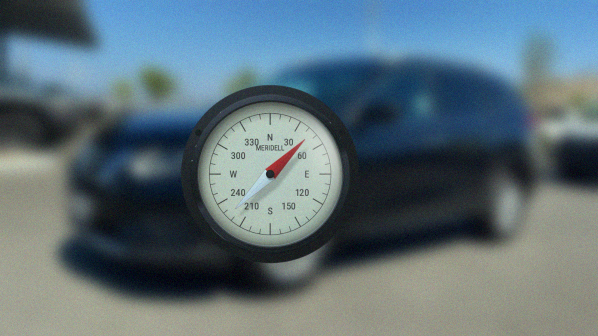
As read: value=45 unit=°
